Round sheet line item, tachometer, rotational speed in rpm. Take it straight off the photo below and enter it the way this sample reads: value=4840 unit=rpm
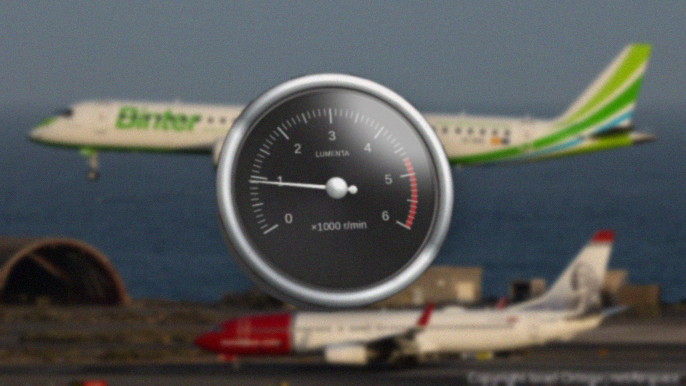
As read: value=900 unit=rpm
